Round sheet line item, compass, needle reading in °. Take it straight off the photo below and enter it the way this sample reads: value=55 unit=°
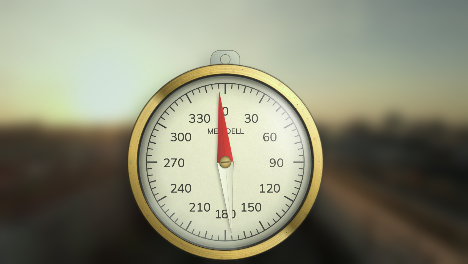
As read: value=355 unit=°
